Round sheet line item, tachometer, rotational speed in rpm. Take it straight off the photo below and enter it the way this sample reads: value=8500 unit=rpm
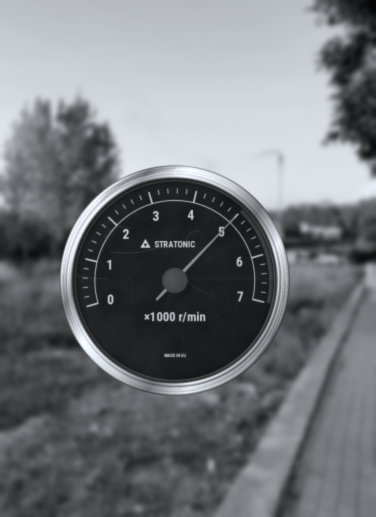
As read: value=5000 unit=rpm
